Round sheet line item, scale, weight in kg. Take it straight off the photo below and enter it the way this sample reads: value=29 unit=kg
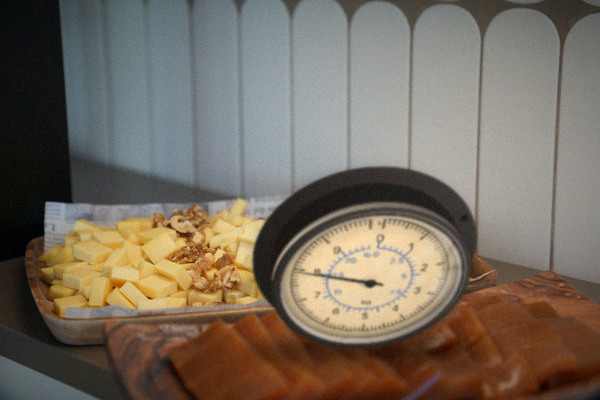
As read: value=8 unit=kg
